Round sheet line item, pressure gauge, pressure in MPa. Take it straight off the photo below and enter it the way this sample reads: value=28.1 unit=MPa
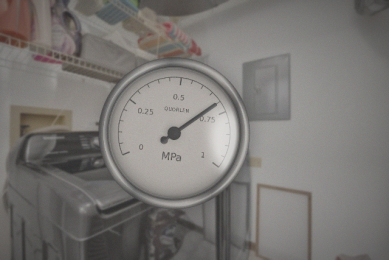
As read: value=0.7 unit=MPa
